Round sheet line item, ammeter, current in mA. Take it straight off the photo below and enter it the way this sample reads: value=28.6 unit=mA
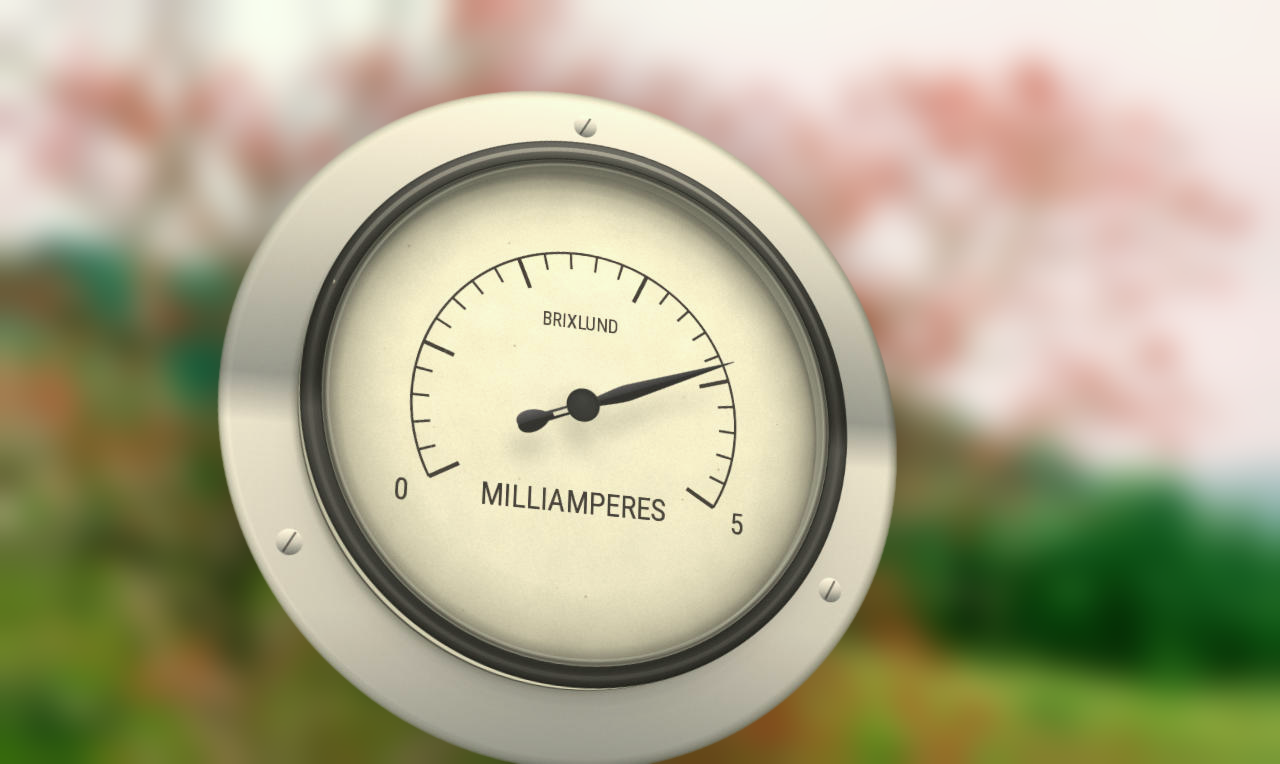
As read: value=3.9 unit=mA
